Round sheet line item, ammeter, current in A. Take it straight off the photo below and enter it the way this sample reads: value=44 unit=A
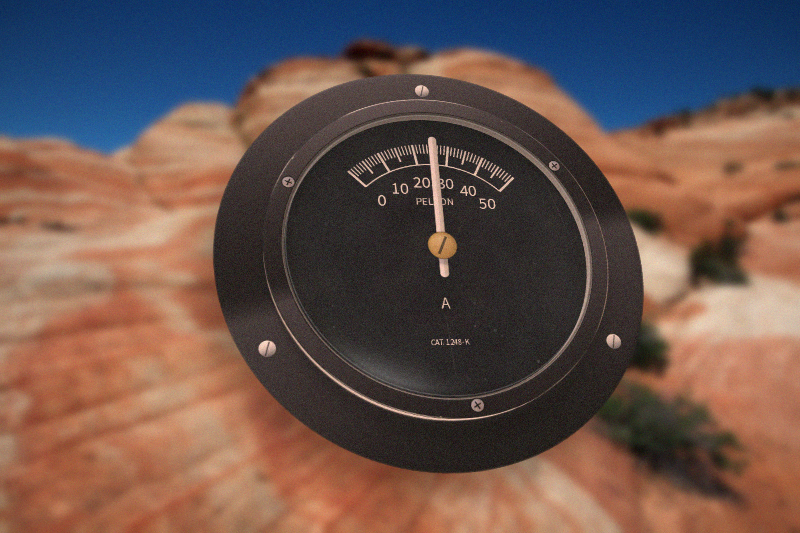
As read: value=25 unit=A
